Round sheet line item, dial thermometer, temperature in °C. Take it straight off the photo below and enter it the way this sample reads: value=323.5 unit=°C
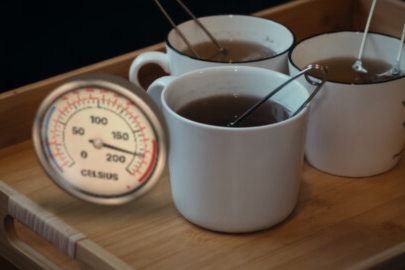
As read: value=175 unit=°C
